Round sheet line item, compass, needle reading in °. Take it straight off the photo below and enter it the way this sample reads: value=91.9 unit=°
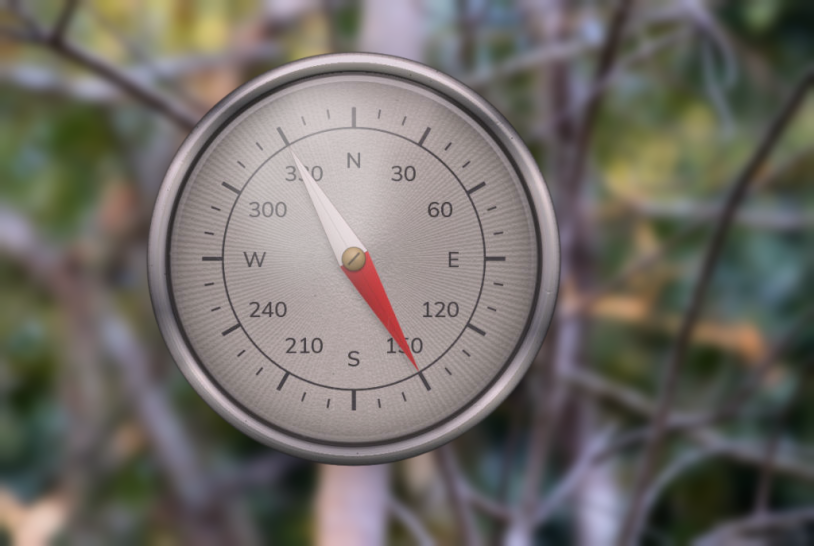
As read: value=150 unit=°
